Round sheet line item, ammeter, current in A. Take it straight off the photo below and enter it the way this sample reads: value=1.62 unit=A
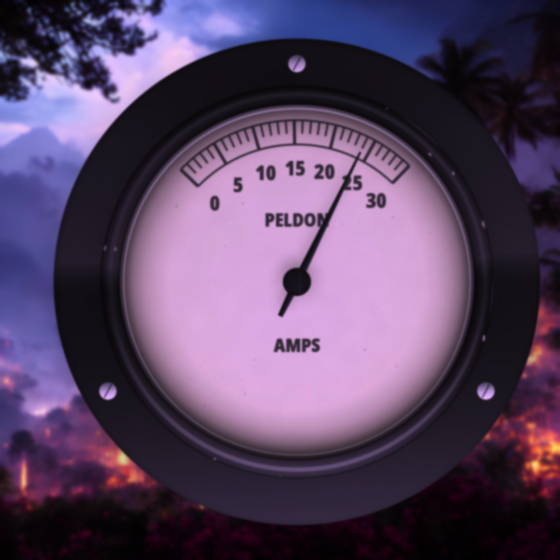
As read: value=24 unit=A
